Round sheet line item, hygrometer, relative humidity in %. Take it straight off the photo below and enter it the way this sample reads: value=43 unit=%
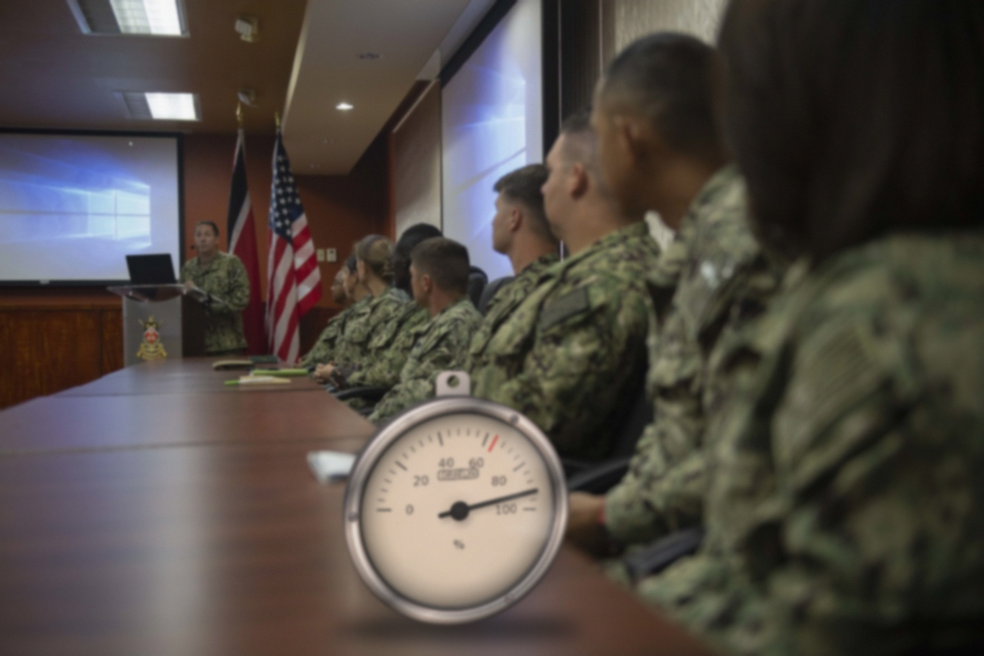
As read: value=92 unit=%
